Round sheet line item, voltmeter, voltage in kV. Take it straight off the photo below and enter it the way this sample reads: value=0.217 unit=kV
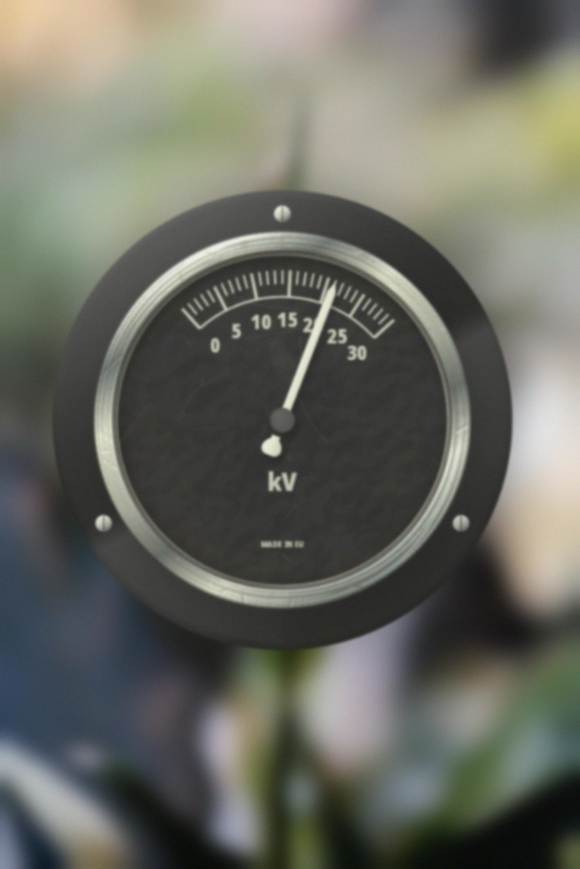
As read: value=21 unit=kV
